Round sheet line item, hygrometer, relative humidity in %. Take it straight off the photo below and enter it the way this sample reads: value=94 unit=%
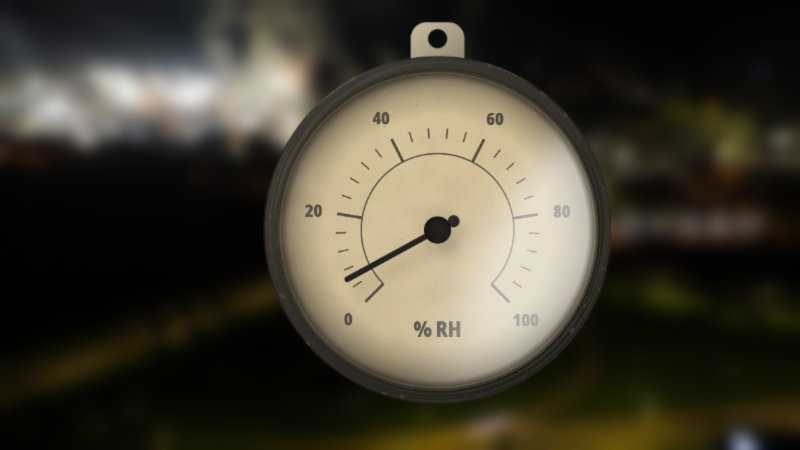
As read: value=6 unit=%
